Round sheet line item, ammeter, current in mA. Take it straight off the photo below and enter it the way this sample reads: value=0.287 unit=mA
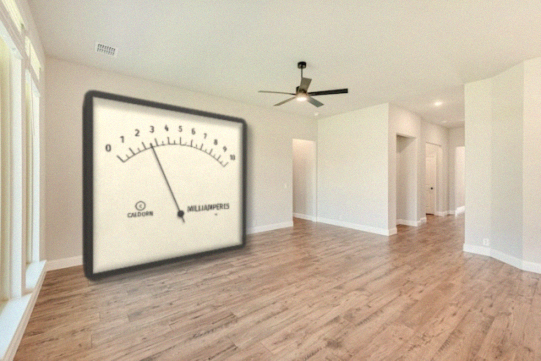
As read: value=2.5 unit=mA
